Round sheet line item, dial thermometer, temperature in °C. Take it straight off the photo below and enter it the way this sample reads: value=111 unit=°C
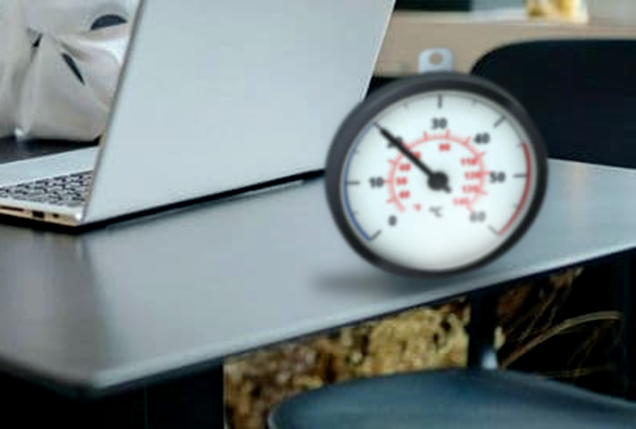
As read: value=20 unit=°C
